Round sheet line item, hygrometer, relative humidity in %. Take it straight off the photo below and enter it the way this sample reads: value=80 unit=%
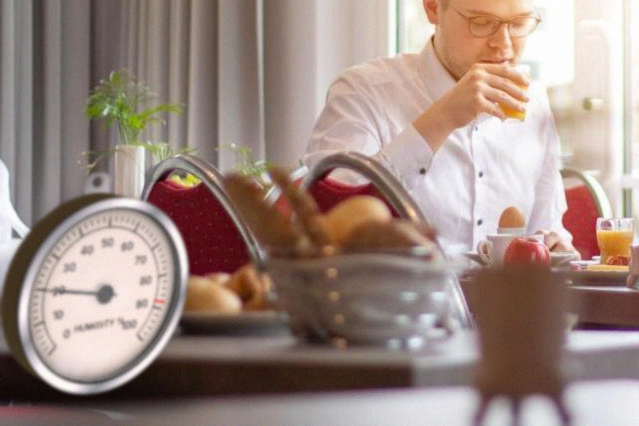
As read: value=20 unit=%
